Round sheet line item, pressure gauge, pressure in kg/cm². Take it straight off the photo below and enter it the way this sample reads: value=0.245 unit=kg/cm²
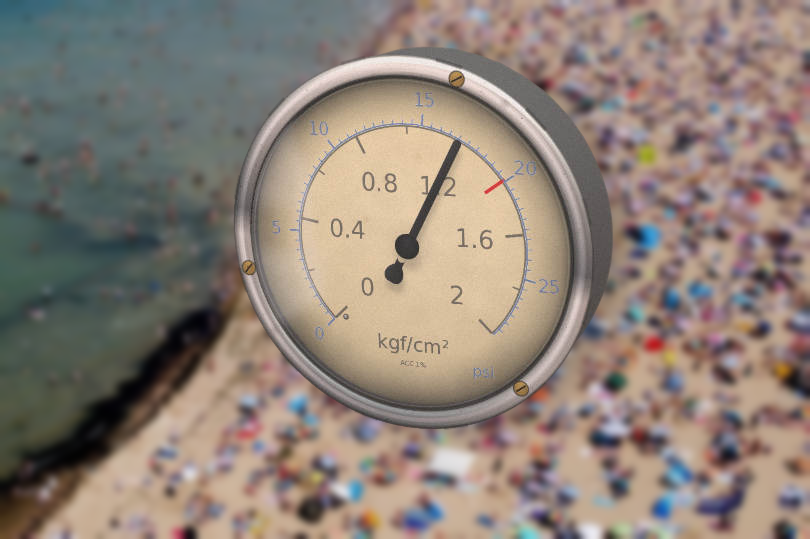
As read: value=1.2 unit=kg/cm²
